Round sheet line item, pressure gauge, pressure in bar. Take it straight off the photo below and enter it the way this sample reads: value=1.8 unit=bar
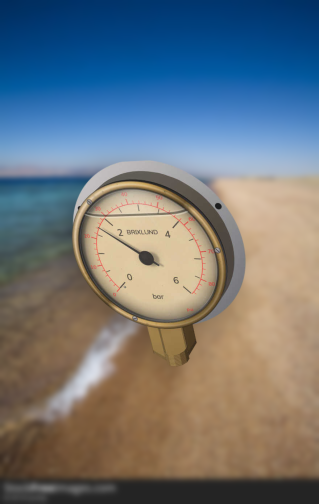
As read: value=1.75 unit=bar
